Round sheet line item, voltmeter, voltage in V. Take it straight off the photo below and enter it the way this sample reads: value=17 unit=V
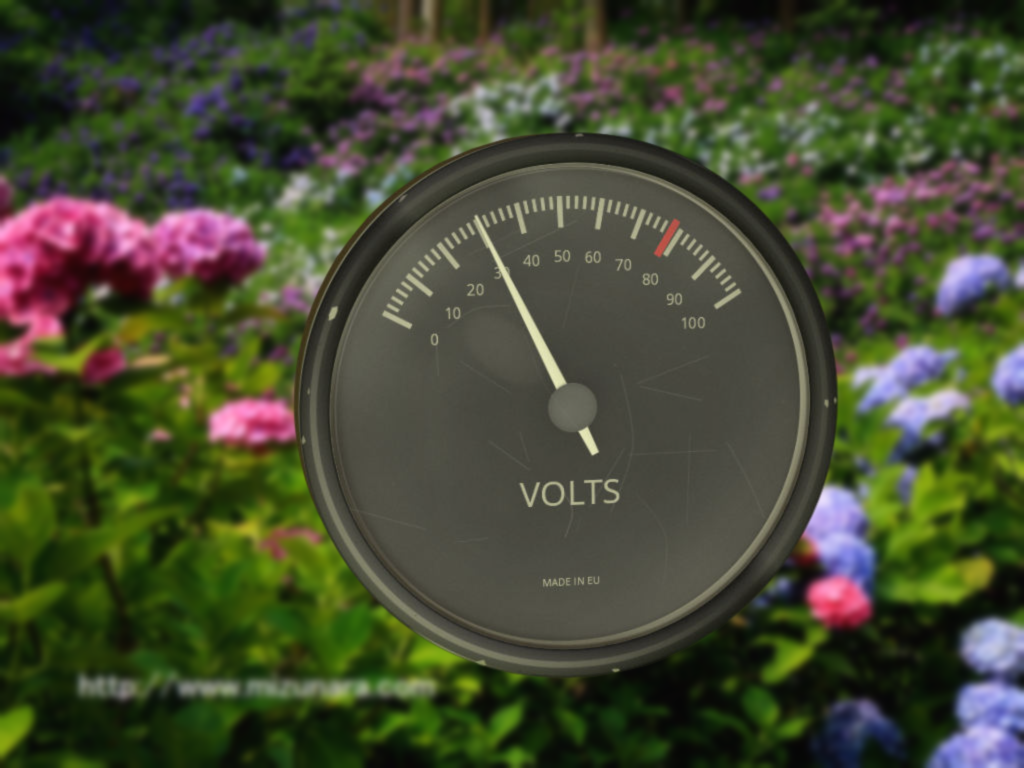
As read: value=30 unit=V
